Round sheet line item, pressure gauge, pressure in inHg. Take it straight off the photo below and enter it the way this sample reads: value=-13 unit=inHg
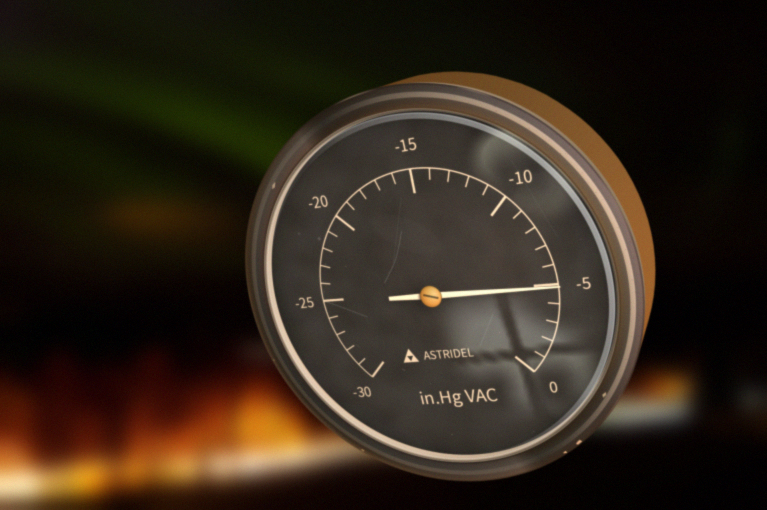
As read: value=-5 unit=inHg
